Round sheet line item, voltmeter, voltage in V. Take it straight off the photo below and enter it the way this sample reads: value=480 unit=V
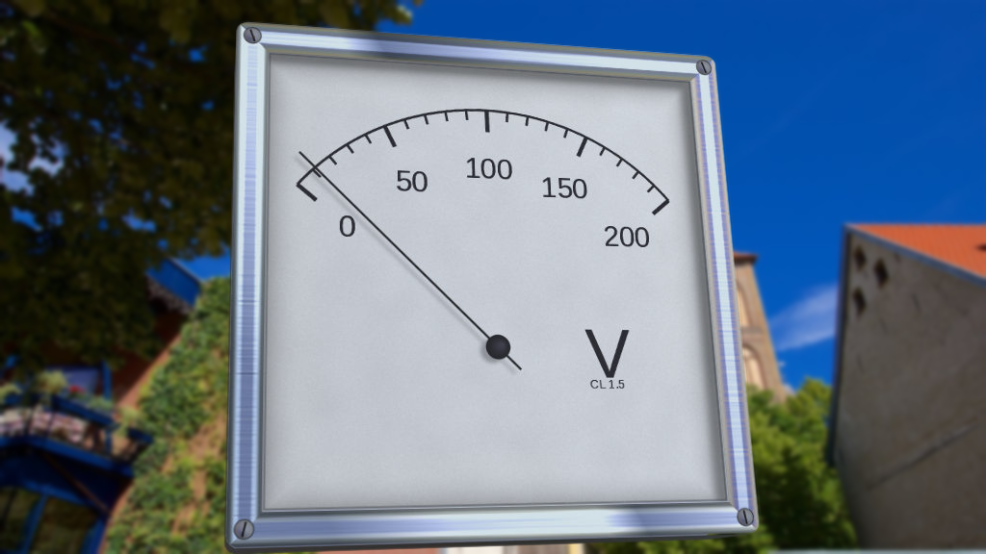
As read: value=10 unit=V
